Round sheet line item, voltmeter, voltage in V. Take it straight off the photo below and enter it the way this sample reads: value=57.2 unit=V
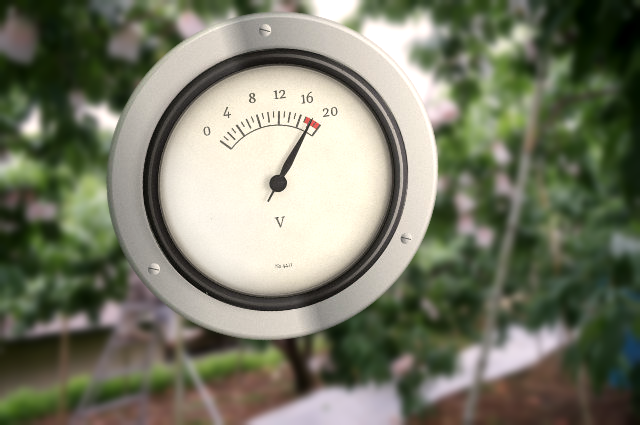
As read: value=18 unit=V
